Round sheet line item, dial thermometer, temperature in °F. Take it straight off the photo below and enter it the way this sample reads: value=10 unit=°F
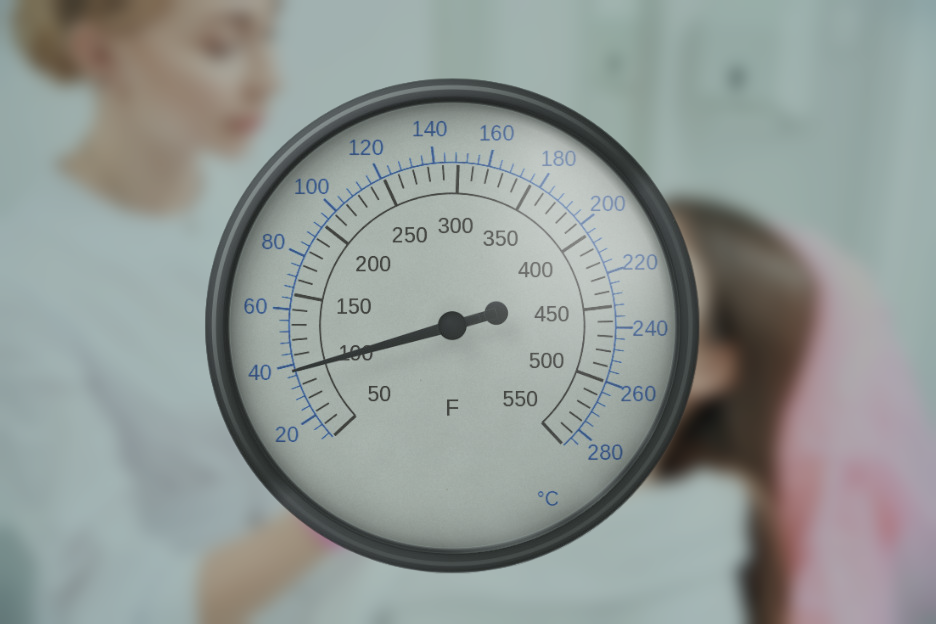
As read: value=100 unit=°F
